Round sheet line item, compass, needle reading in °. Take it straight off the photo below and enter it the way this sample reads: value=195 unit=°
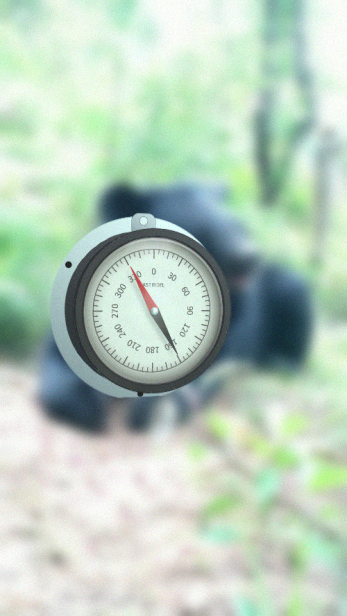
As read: value=330 unit=°
